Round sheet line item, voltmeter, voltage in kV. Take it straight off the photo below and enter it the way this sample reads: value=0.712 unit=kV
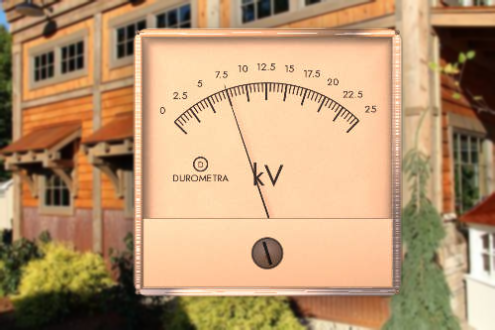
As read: value=7.5 unit=kV
